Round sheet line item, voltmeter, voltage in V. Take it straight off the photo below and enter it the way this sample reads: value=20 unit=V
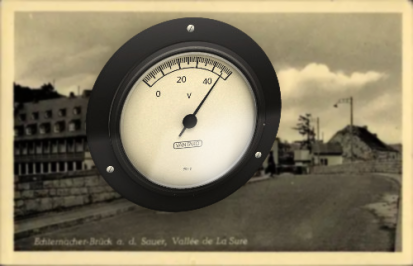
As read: value=45 unit=V
